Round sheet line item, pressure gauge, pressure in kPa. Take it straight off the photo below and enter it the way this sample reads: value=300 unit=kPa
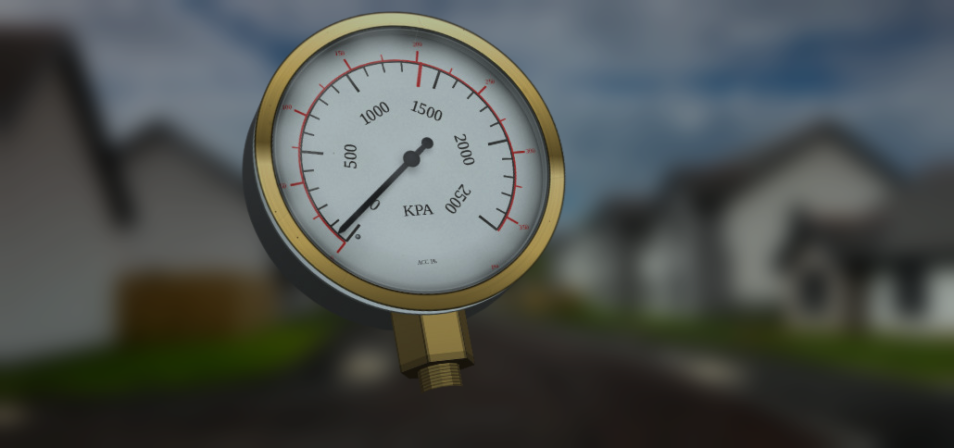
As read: value=50 unit=kPa
